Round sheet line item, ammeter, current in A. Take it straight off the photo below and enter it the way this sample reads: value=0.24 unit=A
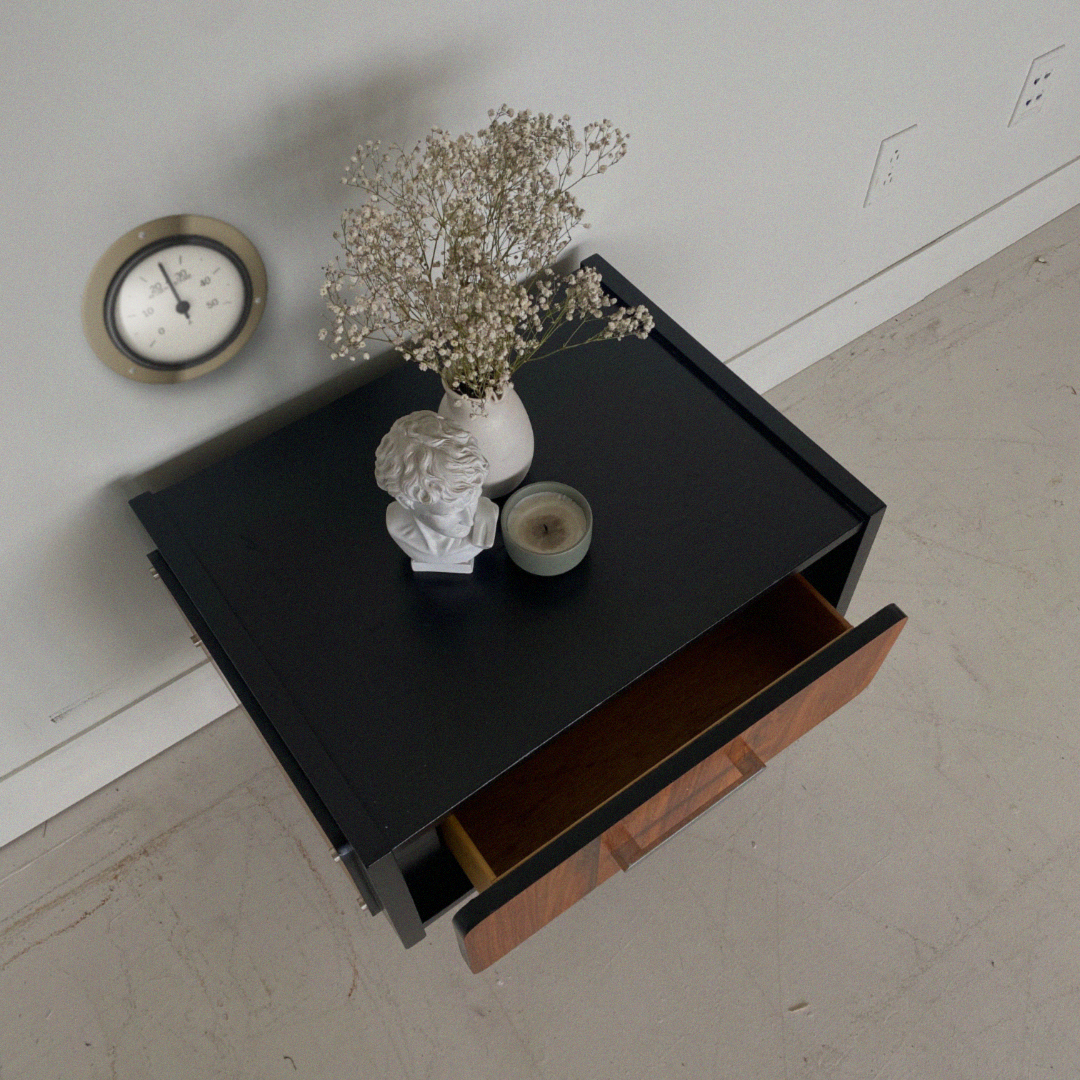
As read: value=25 unit=A
